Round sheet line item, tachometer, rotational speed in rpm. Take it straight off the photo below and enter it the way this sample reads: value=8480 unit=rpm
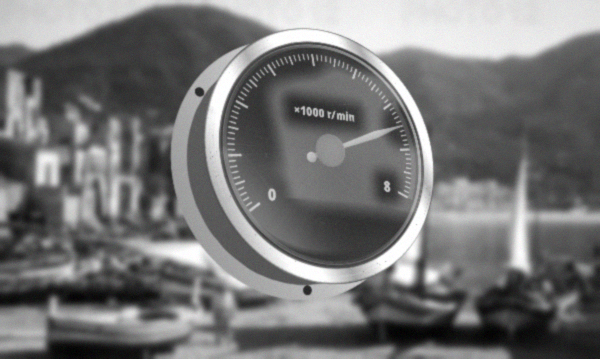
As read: value=6500 unit=rpm
